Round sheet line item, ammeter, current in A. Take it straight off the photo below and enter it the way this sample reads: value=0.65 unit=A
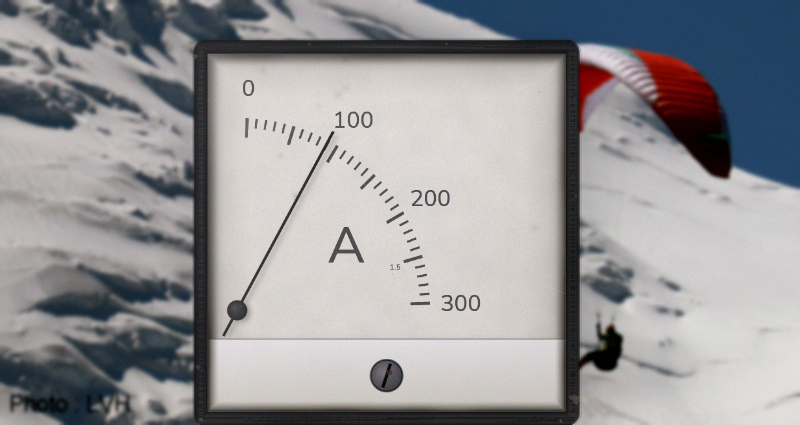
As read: value=90 unit=A
